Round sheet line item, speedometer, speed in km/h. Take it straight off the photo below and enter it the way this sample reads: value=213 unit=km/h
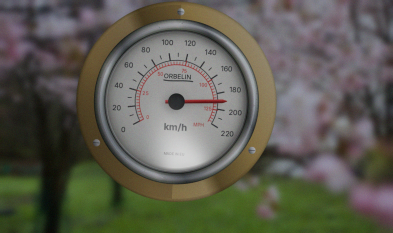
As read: value=190 unit=km/h
